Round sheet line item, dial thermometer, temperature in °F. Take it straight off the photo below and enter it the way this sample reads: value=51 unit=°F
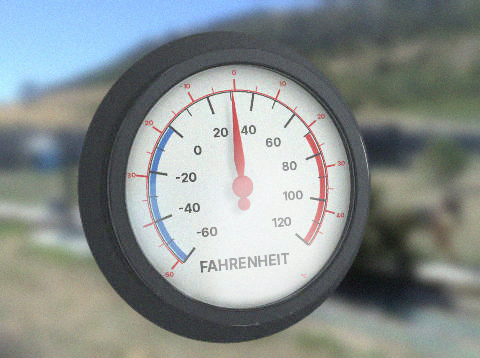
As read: value=30 unit=°F
